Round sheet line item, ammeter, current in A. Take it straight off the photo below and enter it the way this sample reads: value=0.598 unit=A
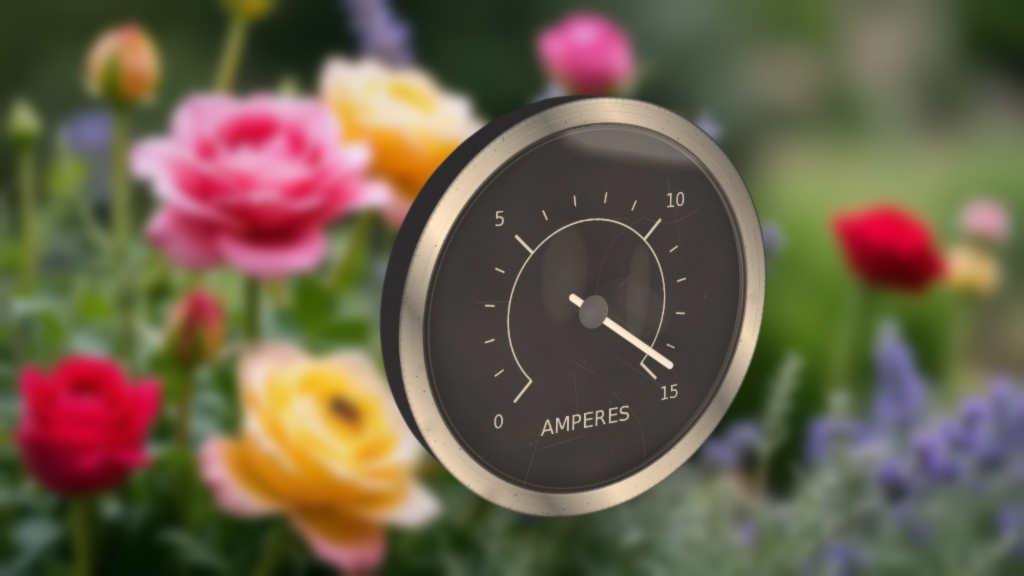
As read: value=14.5 unit=A
